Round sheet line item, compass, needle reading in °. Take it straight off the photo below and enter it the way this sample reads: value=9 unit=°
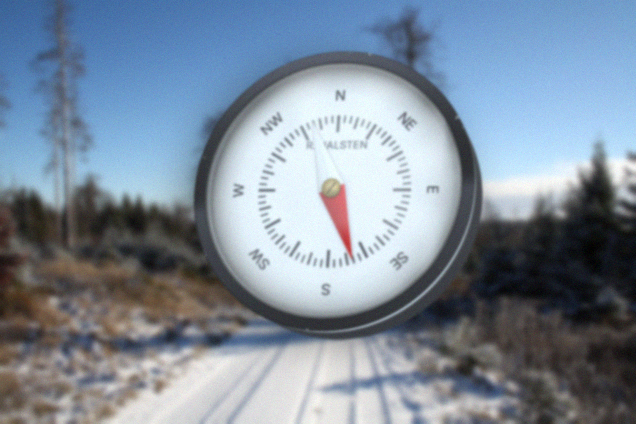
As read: value=160 unit=°
